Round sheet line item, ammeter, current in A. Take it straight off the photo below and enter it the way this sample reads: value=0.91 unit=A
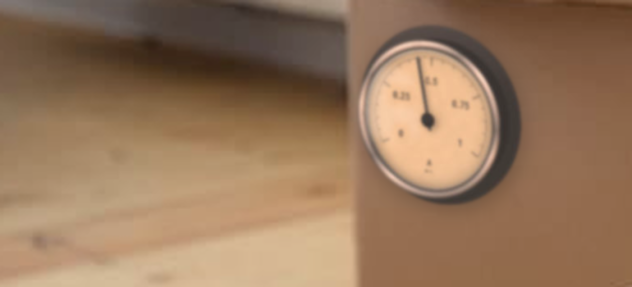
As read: value=0.45 unit=A
